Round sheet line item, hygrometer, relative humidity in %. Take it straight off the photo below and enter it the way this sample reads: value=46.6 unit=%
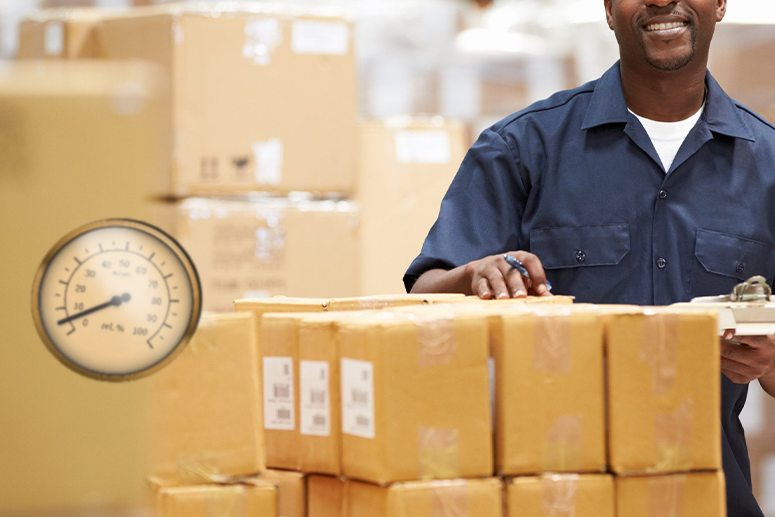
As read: value=5 unit=%
